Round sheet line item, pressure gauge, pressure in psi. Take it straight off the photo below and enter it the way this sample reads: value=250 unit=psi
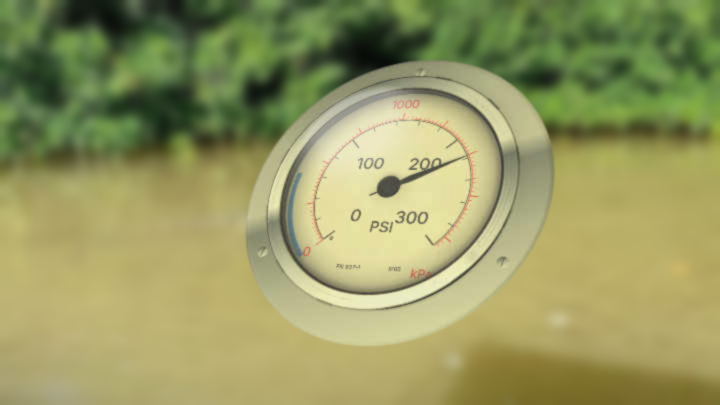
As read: value=220 unit=psi
